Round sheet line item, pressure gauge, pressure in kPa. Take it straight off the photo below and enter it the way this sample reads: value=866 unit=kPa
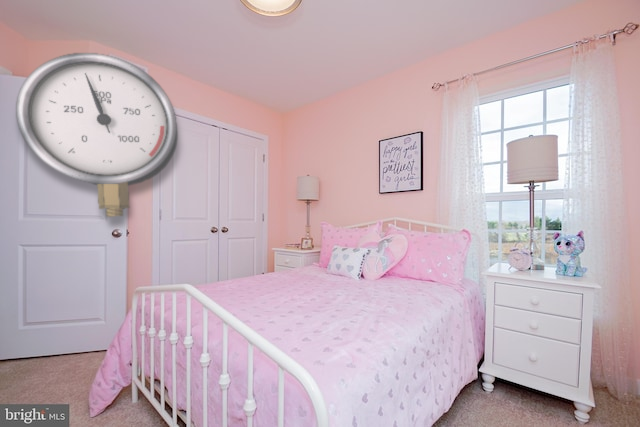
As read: value=450 unit=kPa
